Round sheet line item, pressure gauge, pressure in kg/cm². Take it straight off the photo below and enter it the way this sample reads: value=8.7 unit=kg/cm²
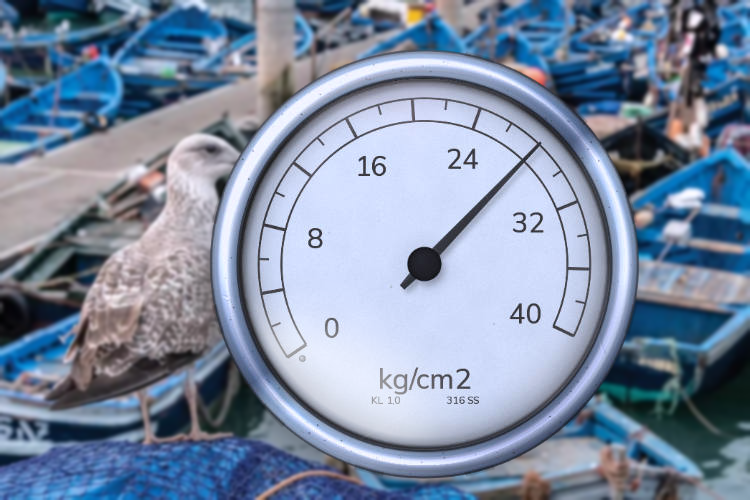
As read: value=28 unit=kg/cm²
